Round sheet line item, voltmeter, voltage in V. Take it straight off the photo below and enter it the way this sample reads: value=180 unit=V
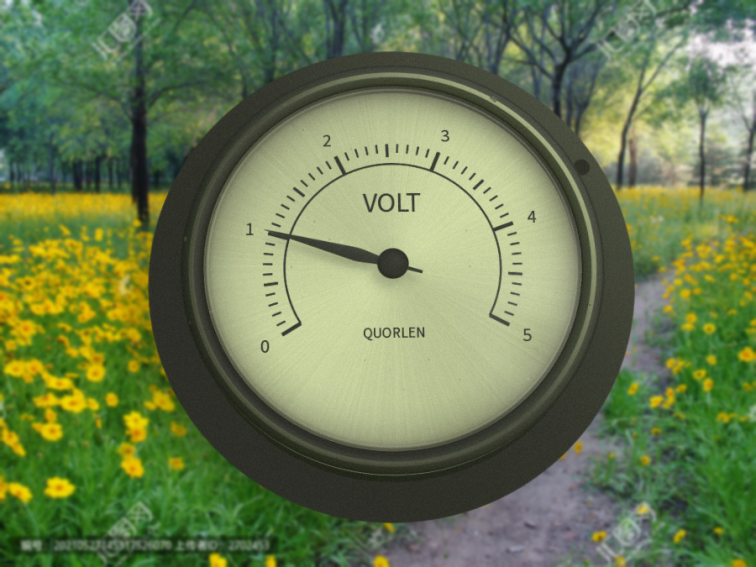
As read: value=1 unit=V
